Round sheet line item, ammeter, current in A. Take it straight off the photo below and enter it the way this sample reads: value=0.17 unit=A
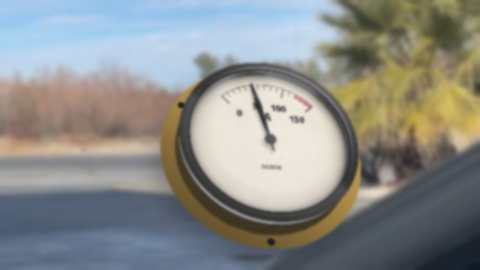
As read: value=50 unit=A
